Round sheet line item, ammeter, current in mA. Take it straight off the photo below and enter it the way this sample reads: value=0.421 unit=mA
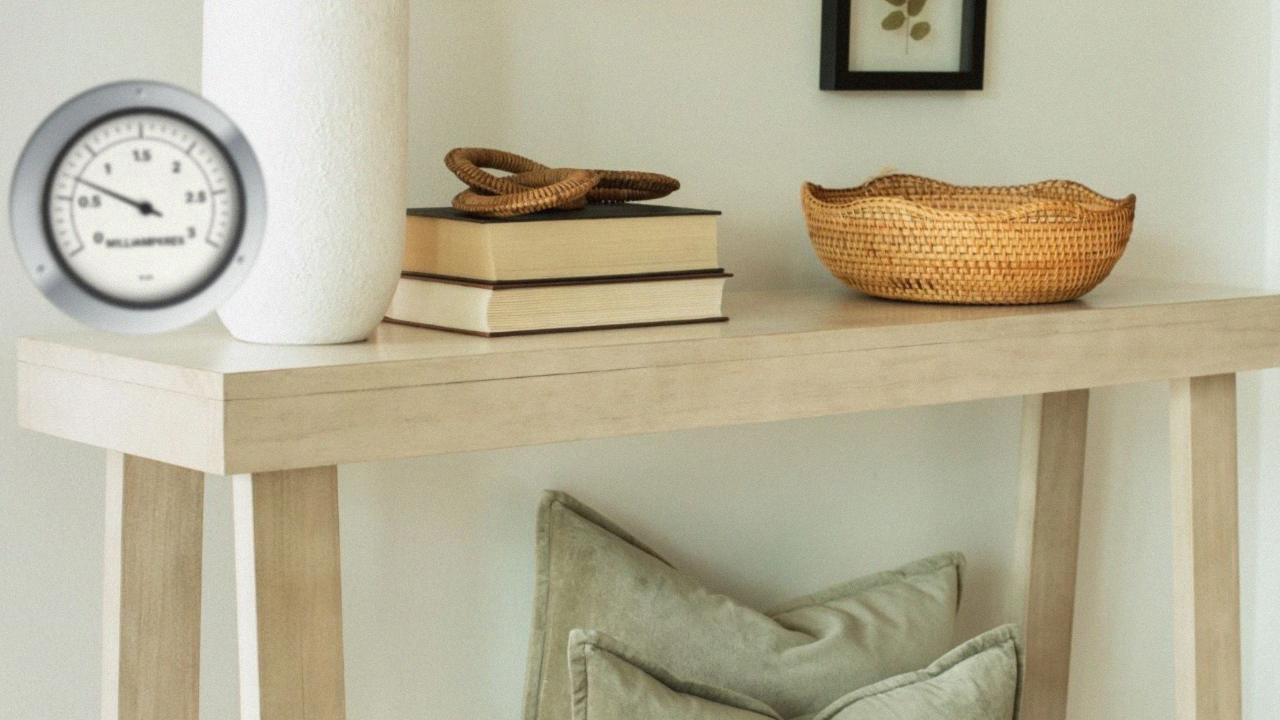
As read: value=0.7 unit=mA
